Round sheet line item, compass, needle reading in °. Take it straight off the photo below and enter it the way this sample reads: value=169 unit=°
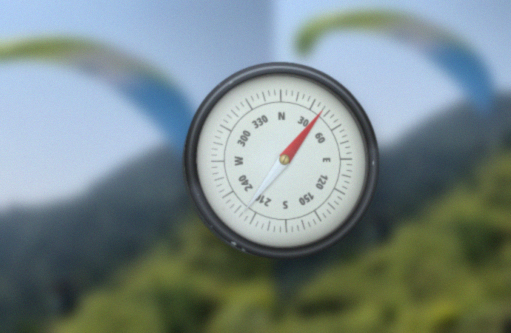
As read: value=40 unit=°
